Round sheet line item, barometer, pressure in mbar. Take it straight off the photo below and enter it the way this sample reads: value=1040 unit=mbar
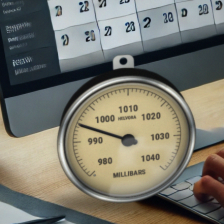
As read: value=995 unit=mbar
